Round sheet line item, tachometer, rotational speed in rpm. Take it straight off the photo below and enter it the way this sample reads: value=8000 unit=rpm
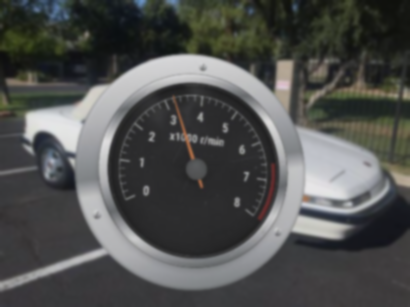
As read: value=3200 unit=rpm
